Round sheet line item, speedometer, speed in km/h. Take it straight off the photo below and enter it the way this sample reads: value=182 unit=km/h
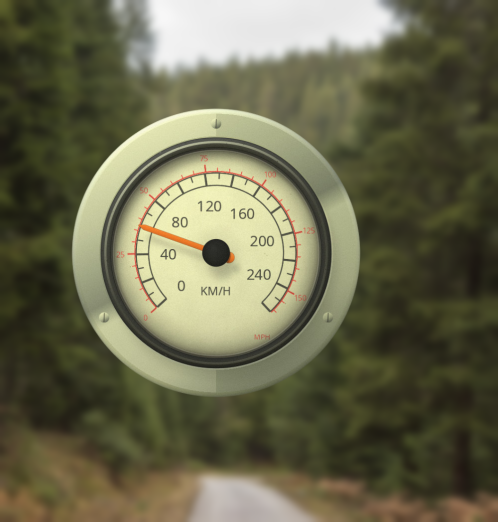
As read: value=60 unit=km/h
